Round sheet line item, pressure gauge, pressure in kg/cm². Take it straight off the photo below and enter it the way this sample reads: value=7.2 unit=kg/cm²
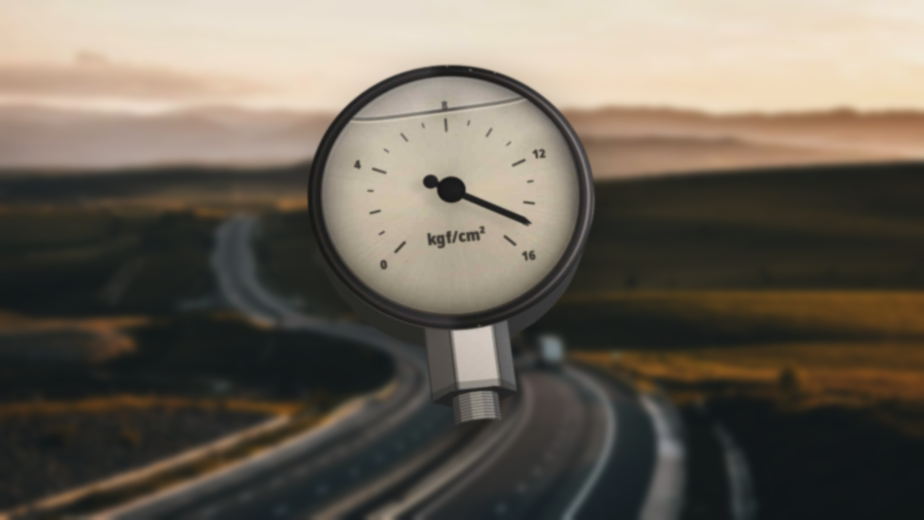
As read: value=15 unit=kg/cm²
